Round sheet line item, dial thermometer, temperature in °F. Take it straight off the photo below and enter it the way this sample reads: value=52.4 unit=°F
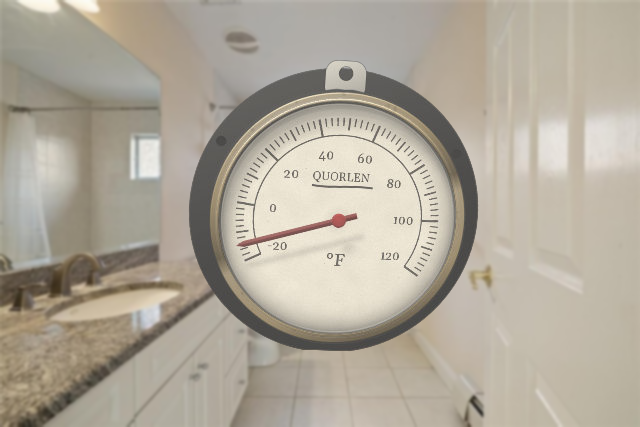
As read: value=-14 unit=°F
